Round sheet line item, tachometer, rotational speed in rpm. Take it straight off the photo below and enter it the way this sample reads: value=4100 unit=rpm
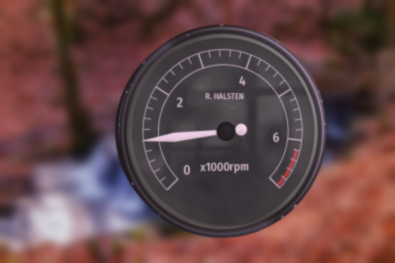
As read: value=1000 unit=rpm
